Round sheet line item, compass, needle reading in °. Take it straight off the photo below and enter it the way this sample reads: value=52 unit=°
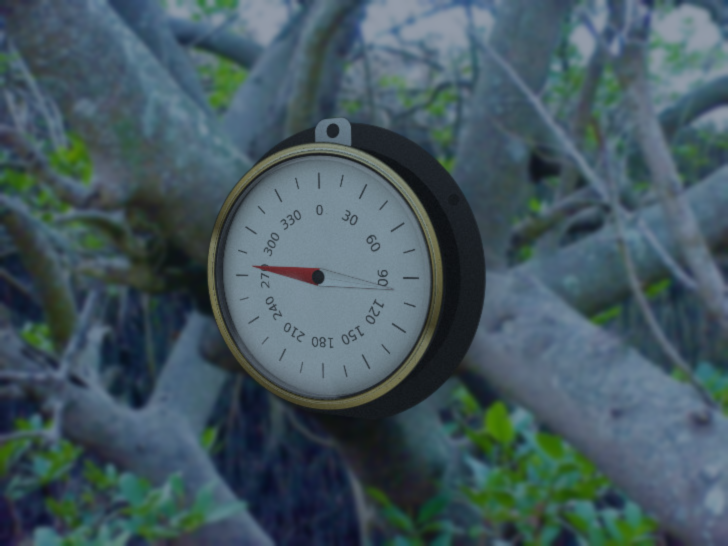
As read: value=277.5 unit=°
